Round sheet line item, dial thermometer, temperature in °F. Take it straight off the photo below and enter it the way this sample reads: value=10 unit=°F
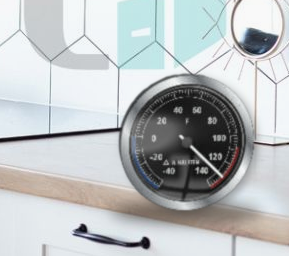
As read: value=130 unit=°F
